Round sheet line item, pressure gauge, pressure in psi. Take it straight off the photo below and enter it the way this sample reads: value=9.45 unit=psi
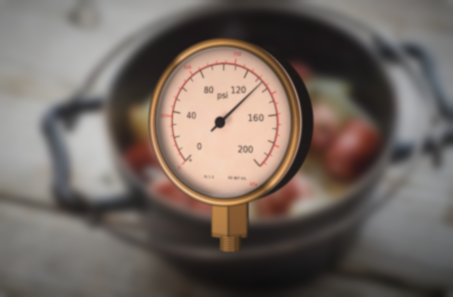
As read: value=135 unit=psi
